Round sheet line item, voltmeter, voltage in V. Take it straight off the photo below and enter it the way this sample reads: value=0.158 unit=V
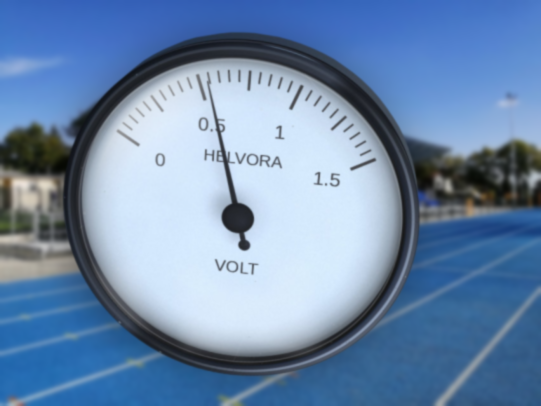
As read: value=0.55 unit=V
